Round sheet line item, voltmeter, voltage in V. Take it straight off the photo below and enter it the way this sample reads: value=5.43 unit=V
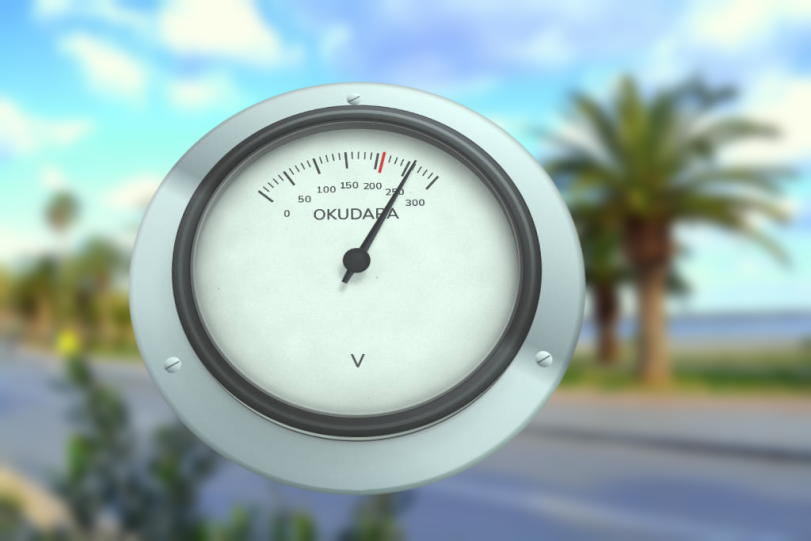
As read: value=260 unit=V
